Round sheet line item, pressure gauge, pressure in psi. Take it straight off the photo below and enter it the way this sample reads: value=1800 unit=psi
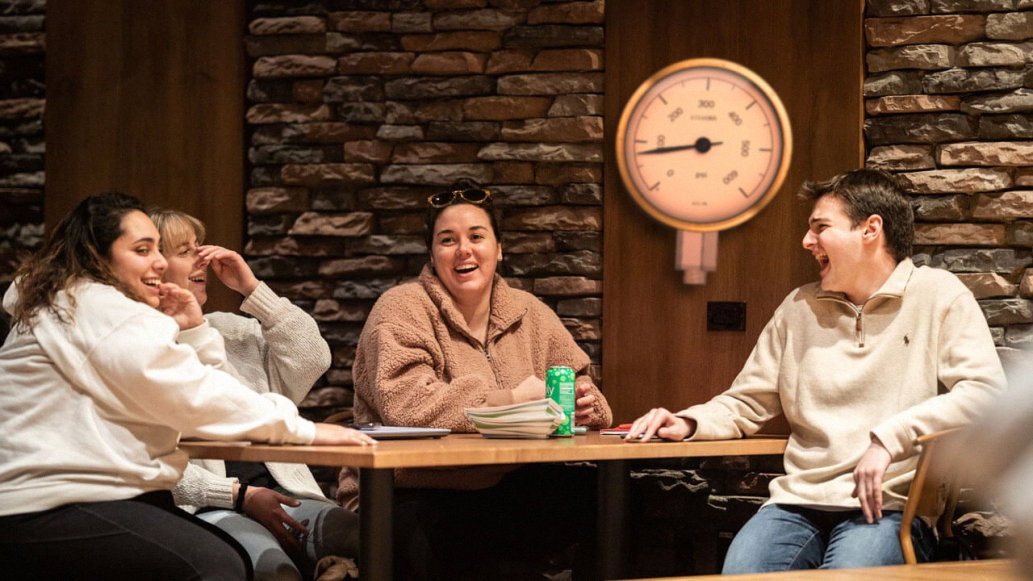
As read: value=75 unit=psi
